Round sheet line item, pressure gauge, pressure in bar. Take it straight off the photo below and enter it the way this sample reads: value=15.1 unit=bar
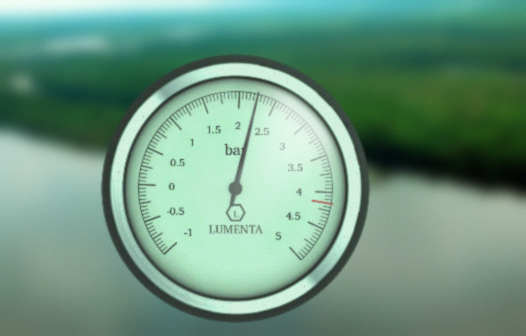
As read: value=2.25 unit=bar
